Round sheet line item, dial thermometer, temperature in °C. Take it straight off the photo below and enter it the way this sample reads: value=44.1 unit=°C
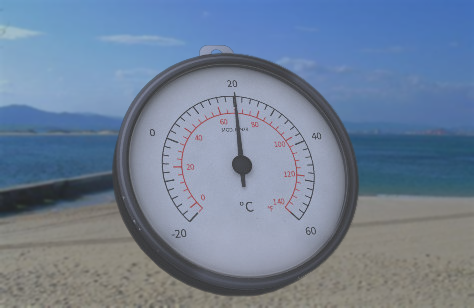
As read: value=20 unit=°C
